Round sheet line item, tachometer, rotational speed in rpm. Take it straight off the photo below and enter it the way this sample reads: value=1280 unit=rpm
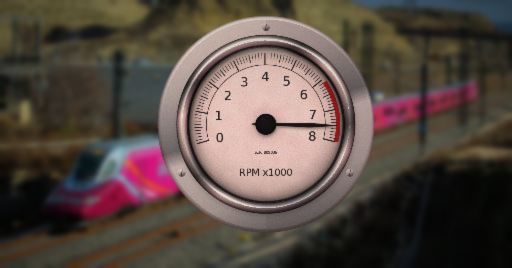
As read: value=7500 unit=rpm
